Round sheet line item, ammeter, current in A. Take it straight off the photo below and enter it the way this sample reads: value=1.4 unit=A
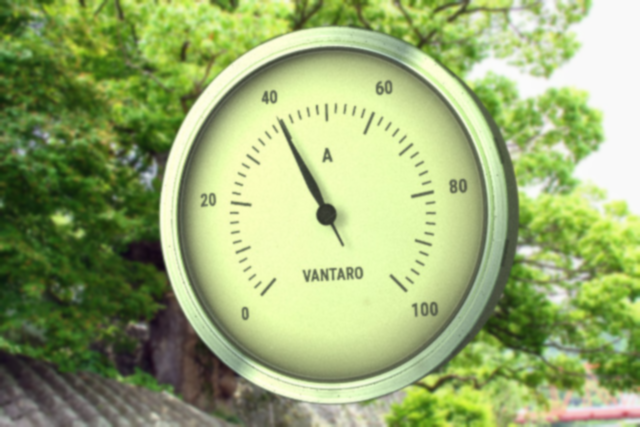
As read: value=40 unit=A
